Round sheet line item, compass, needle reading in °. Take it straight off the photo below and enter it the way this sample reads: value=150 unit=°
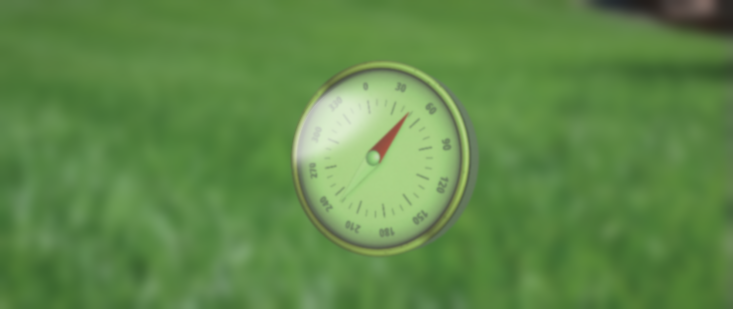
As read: value=50 unit=°
